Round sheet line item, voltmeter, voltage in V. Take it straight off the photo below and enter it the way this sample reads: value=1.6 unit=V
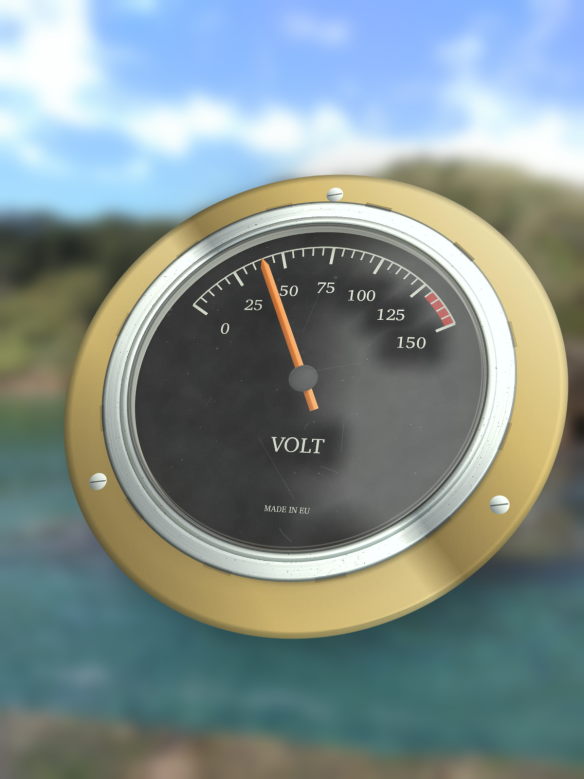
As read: value=40 unit=V
